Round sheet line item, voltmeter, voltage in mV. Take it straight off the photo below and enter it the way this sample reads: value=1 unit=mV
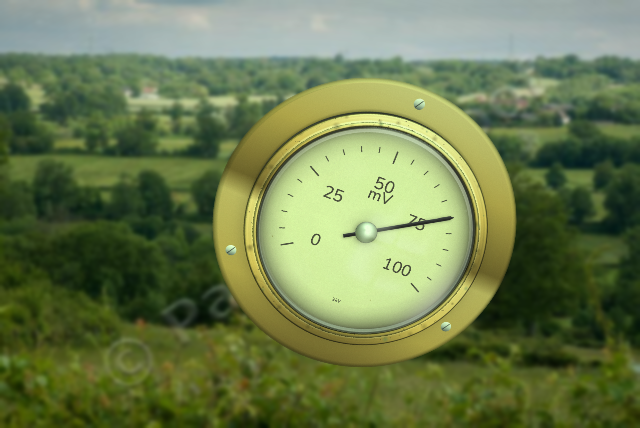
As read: value=75 unit=mV
